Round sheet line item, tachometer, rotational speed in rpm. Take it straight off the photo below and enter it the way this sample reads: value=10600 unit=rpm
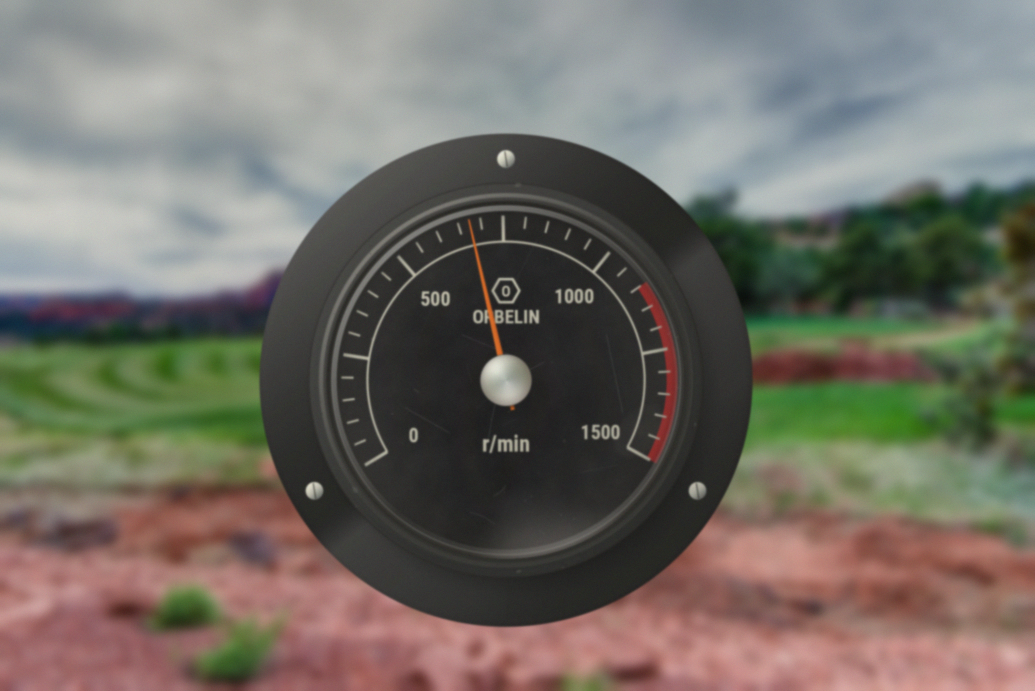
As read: value=675 unit=rpm
